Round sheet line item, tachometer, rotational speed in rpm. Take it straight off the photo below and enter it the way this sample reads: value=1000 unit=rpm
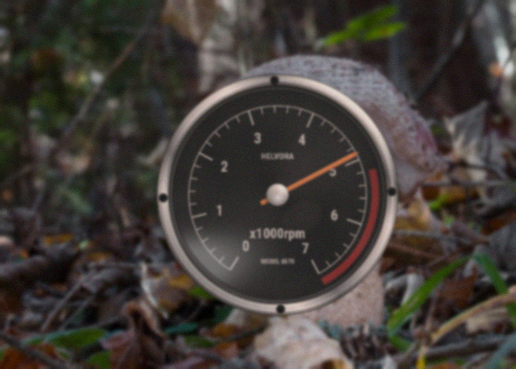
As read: value=4900 unit=rpm
